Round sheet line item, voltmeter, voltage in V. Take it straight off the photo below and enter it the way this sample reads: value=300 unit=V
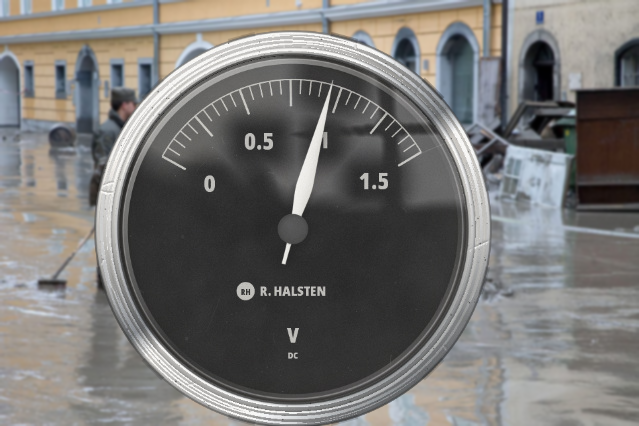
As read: value=0.95 unit=V
